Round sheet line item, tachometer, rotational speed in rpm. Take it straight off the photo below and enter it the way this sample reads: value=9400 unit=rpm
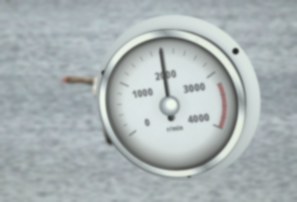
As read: value=2000 unit=rpm
